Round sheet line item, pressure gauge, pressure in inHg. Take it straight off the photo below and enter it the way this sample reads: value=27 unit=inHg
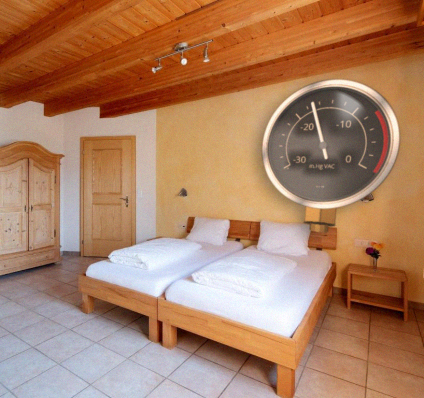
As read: value=-17 unit=inHg
